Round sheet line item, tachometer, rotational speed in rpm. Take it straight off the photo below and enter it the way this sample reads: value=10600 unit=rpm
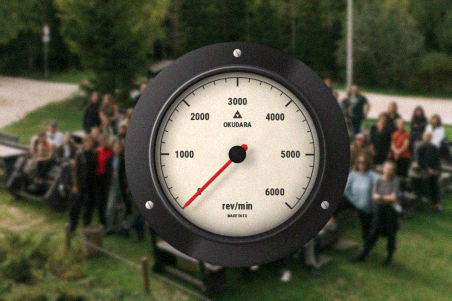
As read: value=0 unit=rpm
